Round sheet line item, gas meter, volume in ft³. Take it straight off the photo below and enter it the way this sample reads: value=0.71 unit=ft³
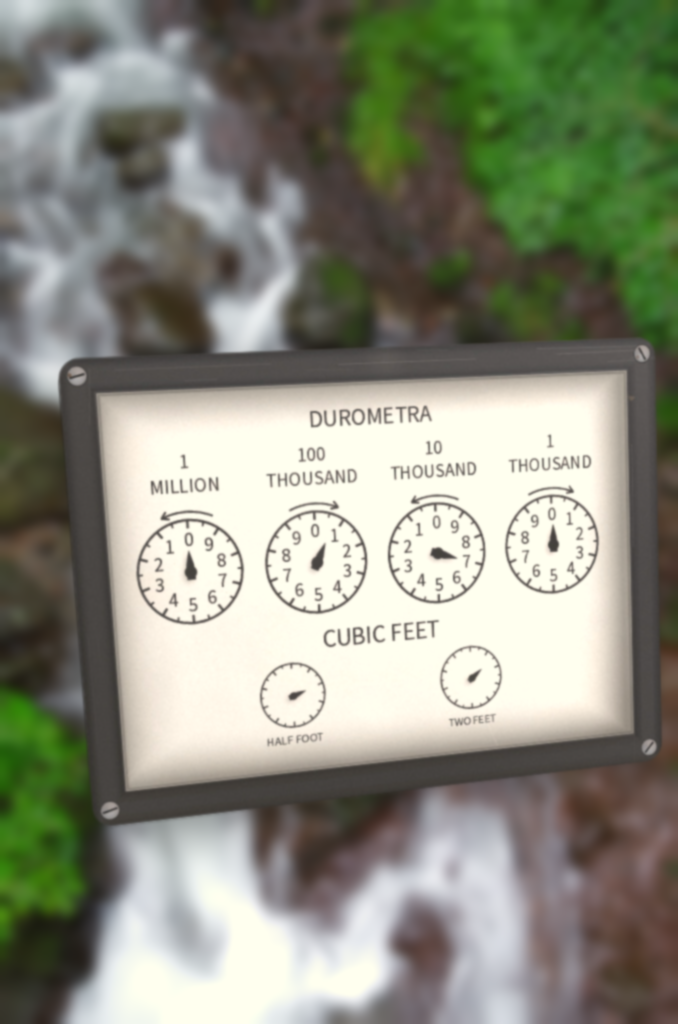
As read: value=7000 unit=ft³
